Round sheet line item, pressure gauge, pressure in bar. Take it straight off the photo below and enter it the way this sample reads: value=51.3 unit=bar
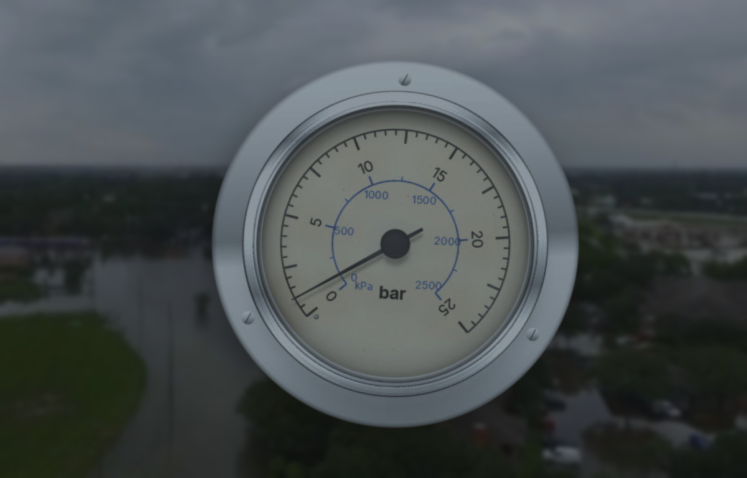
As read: value=1 unit=bar
